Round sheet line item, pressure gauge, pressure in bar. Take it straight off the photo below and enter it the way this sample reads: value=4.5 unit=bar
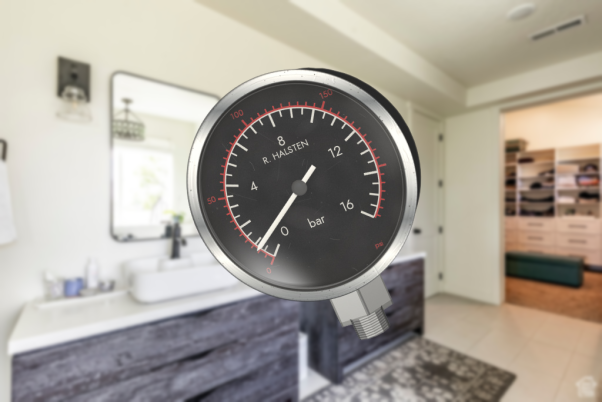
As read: value=0.75 unit=bar
